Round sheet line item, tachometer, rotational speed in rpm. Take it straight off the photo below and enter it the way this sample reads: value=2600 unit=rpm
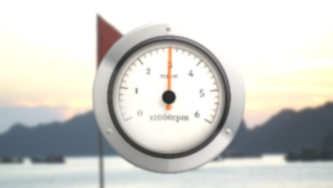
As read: value=3000 unit=rpm
